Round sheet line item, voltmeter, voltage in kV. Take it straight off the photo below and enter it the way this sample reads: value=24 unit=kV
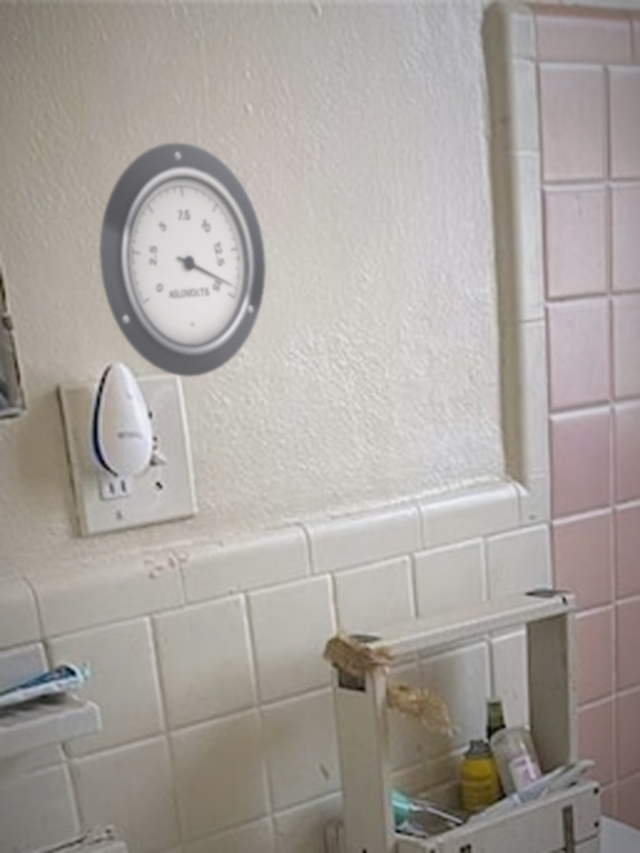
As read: value=14.5 unit=kV
